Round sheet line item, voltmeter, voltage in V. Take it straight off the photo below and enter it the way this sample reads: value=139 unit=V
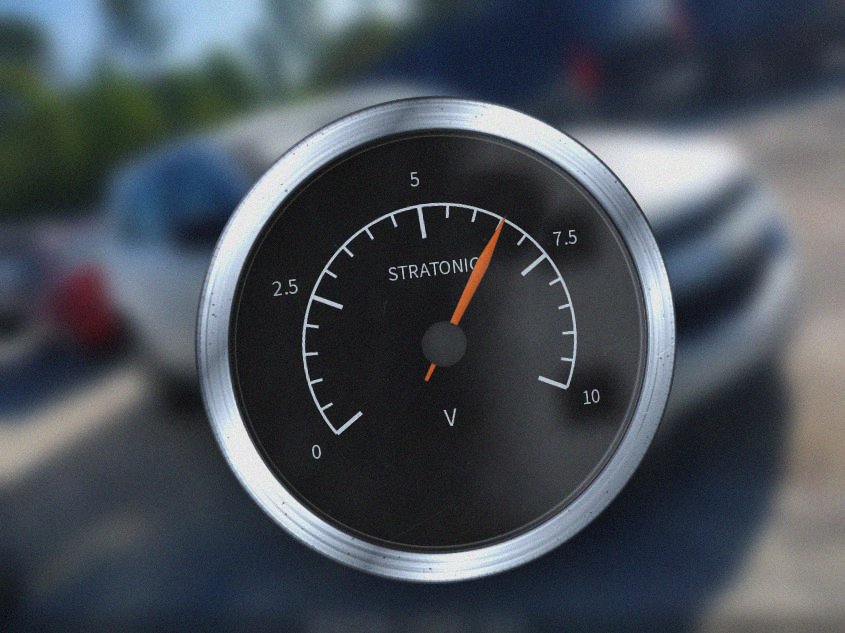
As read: value=6.5 unit=V
